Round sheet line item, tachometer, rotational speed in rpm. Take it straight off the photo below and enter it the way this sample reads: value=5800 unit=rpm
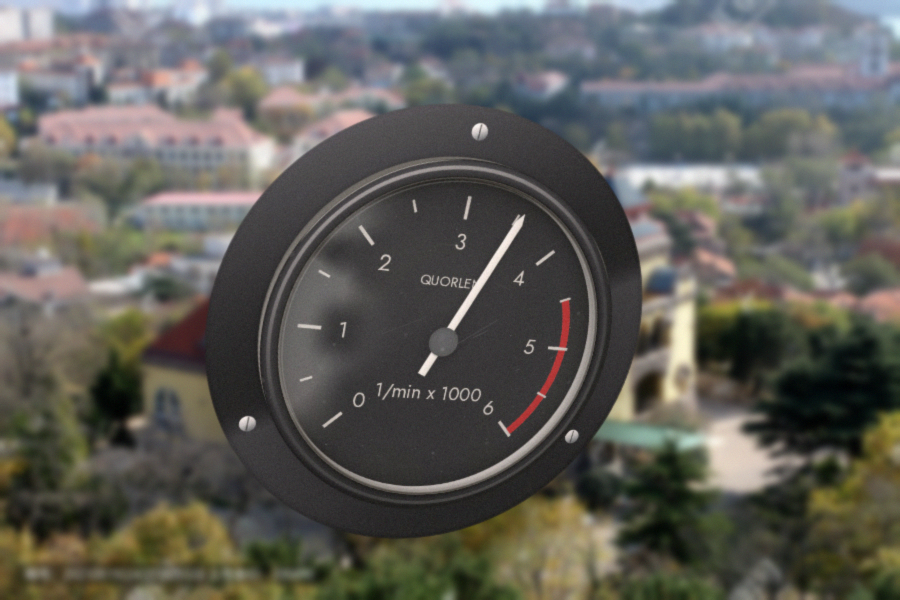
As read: value=3500 unit=rpm
